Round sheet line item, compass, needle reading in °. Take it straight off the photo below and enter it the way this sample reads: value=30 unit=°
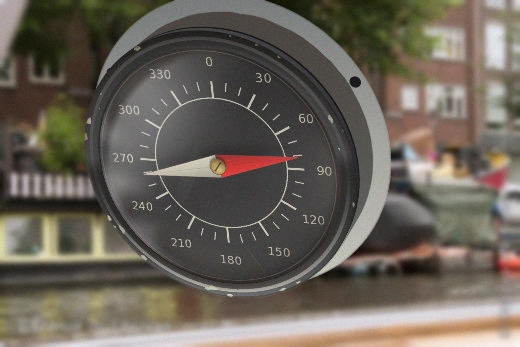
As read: value=80 unit=°
